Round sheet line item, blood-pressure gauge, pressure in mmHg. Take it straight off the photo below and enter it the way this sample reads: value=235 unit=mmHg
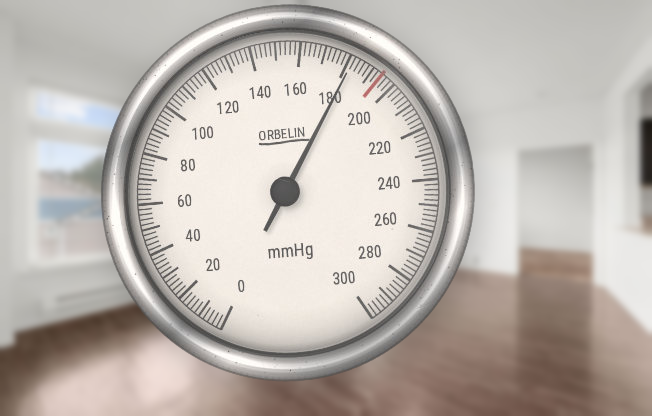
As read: value=182 unit=mmHg
